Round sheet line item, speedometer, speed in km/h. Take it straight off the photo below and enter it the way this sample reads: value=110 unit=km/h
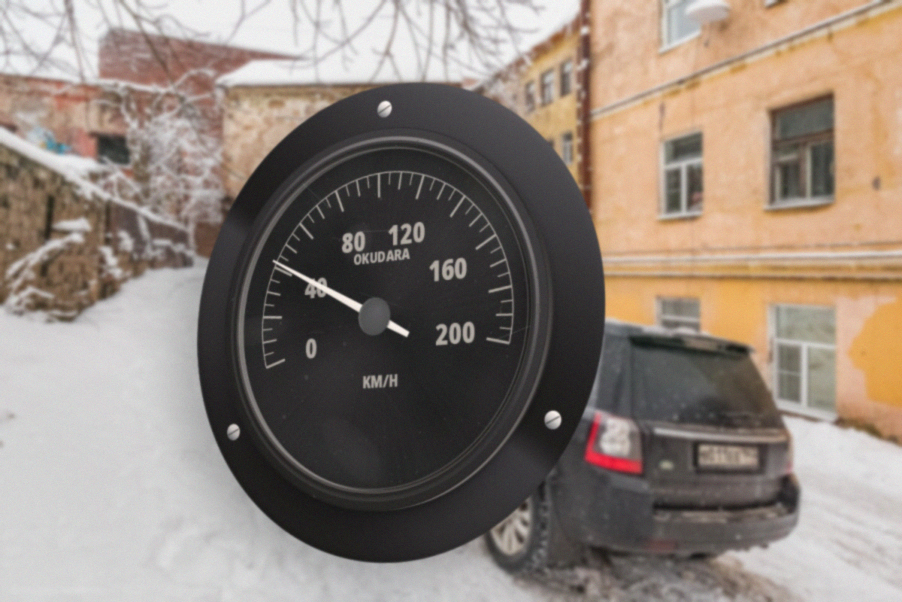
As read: value=42.5 unit=km/h
